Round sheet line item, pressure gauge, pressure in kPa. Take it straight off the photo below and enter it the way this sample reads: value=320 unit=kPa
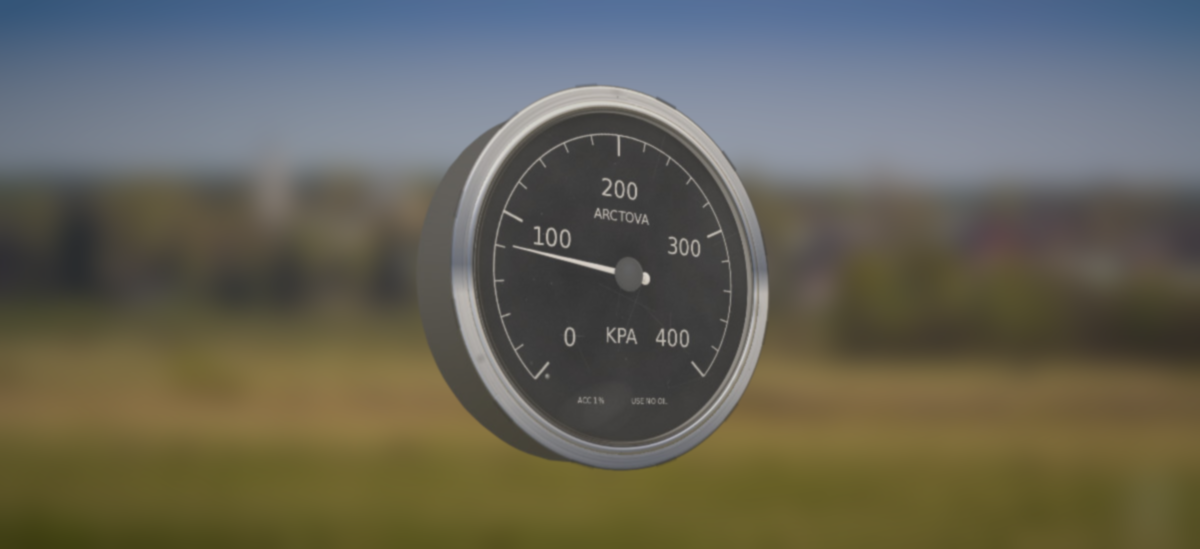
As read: value=80 unit=kPa
